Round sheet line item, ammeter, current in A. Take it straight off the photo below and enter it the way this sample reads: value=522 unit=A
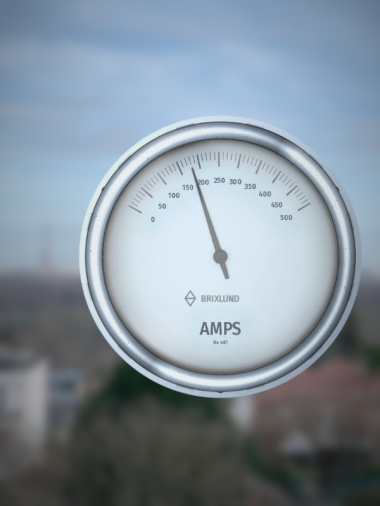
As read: value=180 unit=A
